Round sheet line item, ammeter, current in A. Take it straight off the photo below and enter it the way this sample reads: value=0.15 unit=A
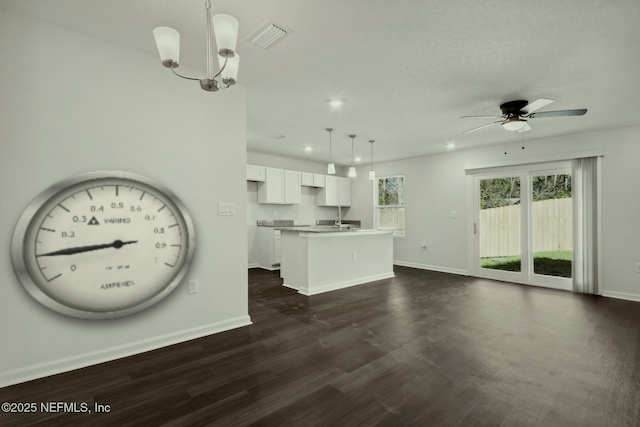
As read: value=0.1 unit=A
